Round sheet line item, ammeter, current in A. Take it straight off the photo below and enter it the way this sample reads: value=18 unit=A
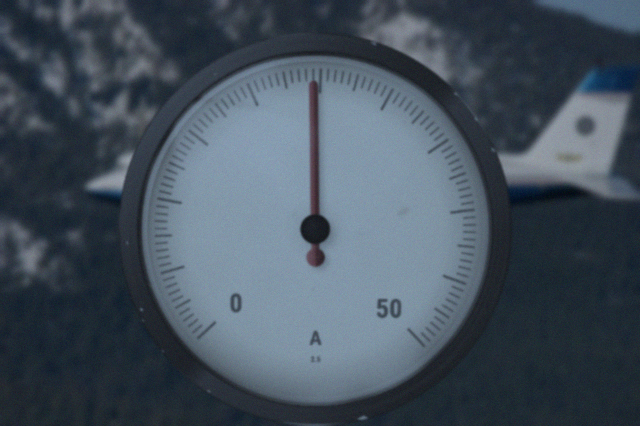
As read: value=24.5 unit=A
